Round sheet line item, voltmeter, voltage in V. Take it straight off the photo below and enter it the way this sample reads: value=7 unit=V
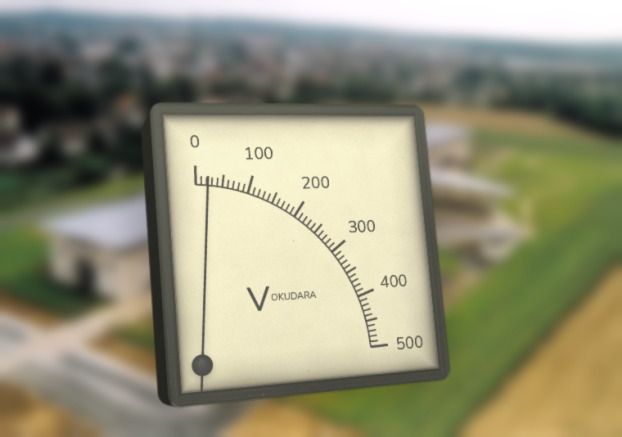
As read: value=20 unit=V
